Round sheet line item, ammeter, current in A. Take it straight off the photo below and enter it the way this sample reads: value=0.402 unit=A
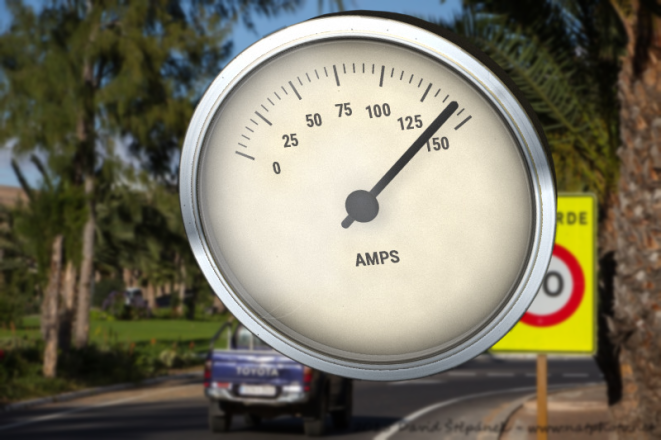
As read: value=140 unit=A
